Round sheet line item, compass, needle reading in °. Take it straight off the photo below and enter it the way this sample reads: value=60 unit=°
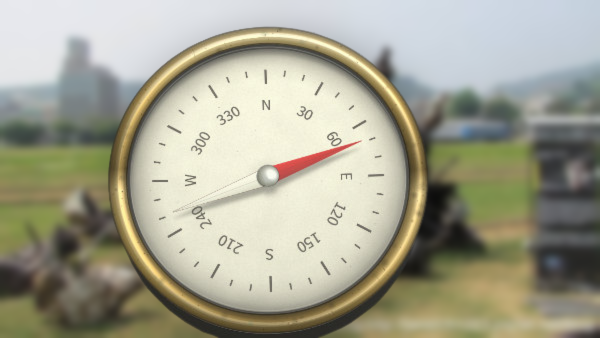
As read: value=70 unit=°
